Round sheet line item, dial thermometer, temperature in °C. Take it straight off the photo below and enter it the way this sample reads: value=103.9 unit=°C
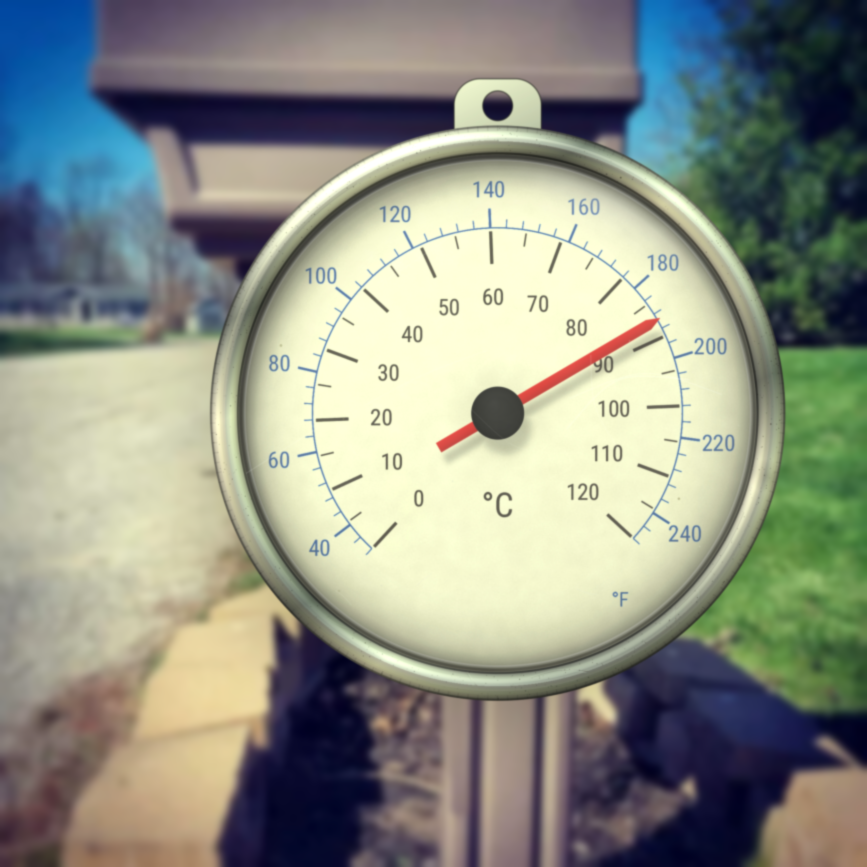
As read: value=87.5 unit=°C
